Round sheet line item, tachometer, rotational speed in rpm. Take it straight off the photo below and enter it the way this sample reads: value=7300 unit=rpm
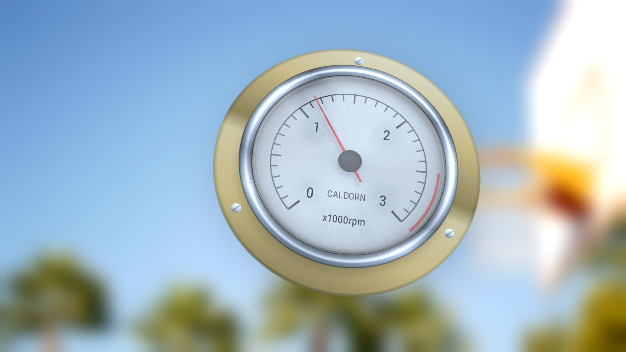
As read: value=1150 unit=rpm
